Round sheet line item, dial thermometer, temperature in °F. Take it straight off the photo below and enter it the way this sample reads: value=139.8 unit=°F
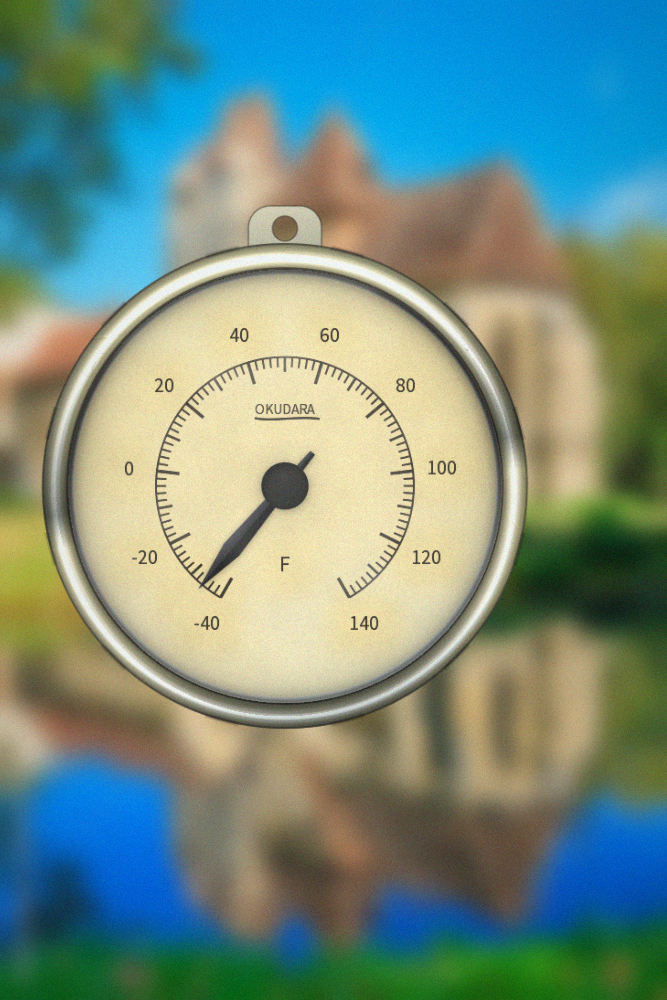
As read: value=-34 unit=°F
